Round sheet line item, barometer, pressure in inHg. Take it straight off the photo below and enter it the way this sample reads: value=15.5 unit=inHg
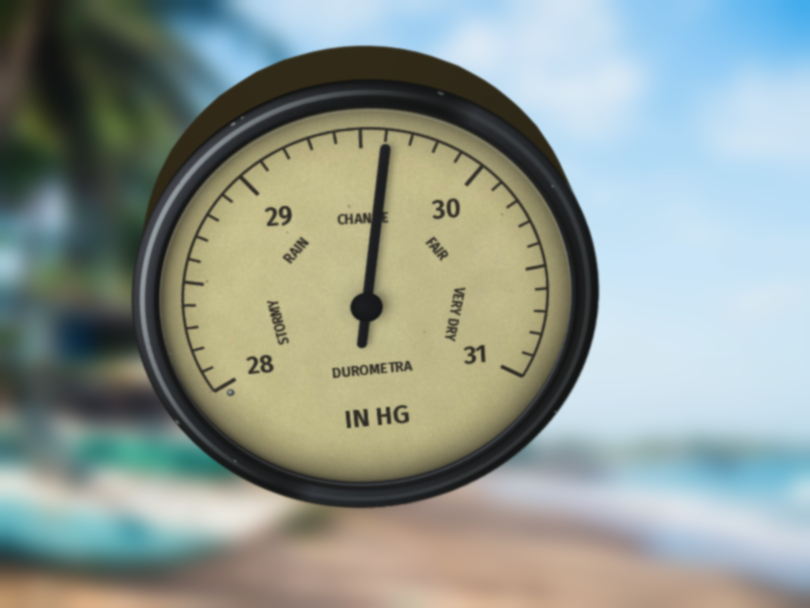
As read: value=29.6 unit=inHg
